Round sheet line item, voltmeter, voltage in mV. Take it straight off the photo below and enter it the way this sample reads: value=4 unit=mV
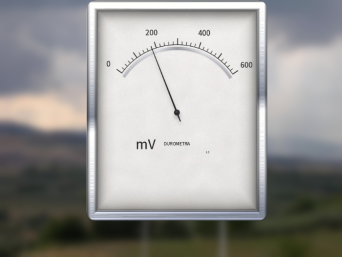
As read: value=180 unit=mV
